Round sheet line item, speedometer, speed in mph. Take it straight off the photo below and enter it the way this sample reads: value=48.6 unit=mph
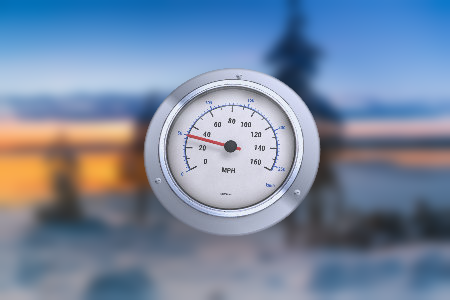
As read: value=30 unit=mph
